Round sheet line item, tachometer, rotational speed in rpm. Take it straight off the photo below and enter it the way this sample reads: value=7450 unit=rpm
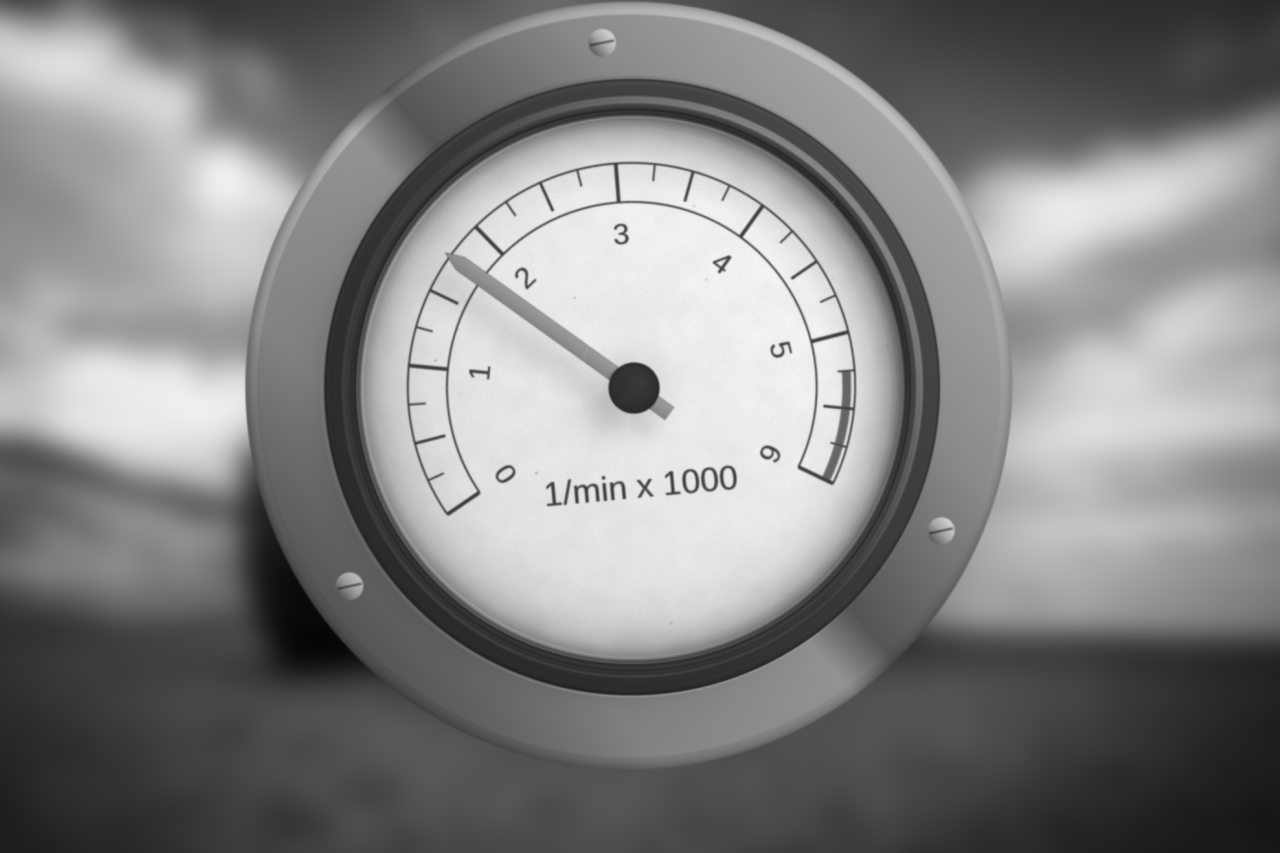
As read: value=1750 unit=rpm
